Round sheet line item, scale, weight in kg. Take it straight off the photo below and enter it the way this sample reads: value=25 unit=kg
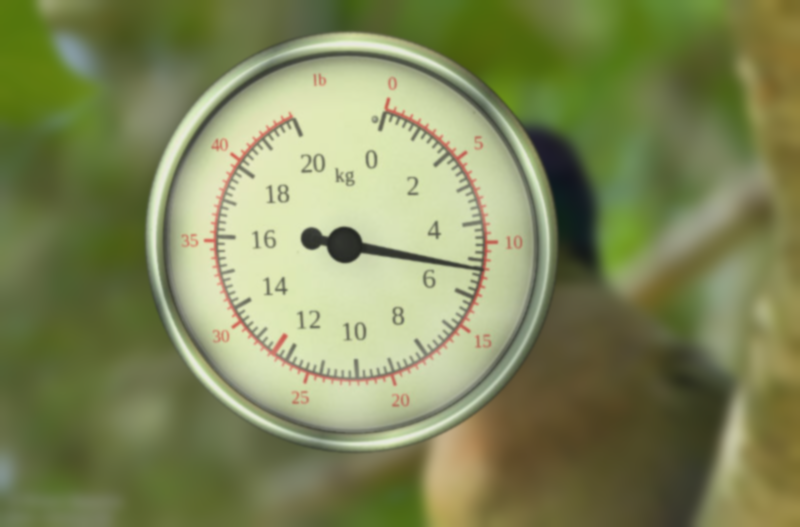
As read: value=5.2 unit=kg
